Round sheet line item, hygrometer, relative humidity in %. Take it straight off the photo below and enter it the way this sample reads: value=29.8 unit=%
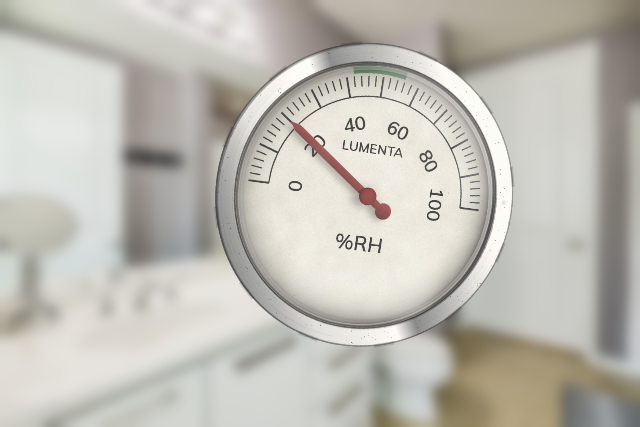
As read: value=20 unit=%
